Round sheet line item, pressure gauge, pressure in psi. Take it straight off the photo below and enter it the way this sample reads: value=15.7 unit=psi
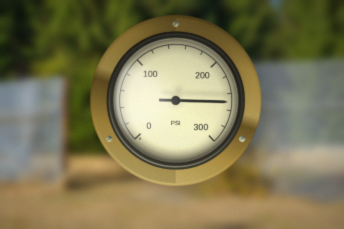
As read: value=250 unit=psi
